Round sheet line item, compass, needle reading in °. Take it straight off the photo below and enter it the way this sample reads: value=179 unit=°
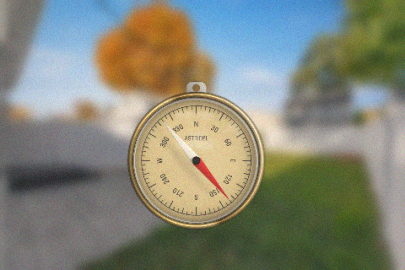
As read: value=140 unit=°
